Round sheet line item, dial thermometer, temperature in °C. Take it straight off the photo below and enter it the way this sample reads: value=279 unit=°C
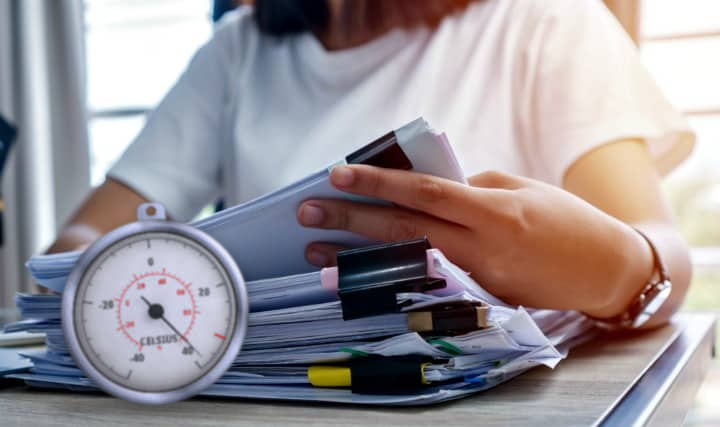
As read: value=38 unit=°C
